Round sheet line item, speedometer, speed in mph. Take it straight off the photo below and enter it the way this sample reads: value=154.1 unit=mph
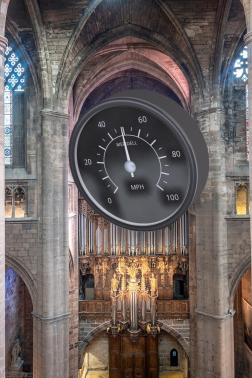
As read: value=50 unit=mph
